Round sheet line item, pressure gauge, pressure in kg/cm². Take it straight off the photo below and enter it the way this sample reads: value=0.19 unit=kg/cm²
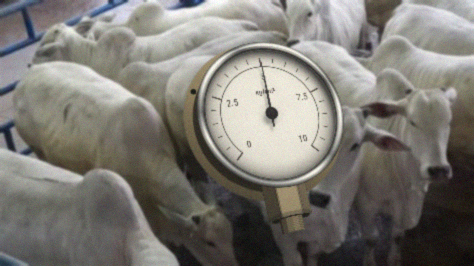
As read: value=5 unit=kg/cm²
